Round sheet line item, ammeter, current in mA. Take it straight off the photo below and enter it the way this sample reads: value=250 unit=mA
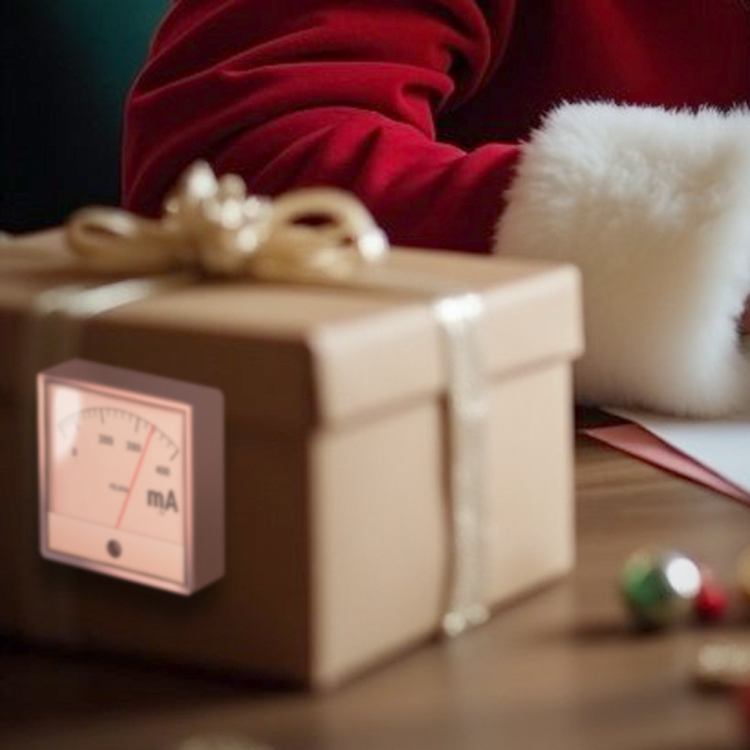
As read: value=340 unit=mA
